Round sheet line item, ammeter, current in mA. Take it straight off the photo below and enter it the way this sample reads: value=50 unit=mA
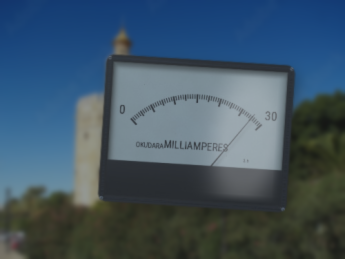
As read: value=27.5 unit=mA
